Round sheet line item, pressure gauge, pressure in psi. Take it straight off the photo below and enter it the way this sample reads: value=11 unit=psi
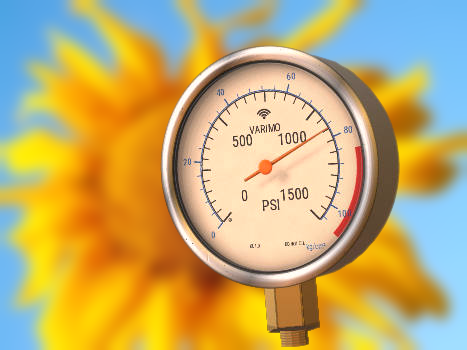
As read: value=1100 unit=psi
